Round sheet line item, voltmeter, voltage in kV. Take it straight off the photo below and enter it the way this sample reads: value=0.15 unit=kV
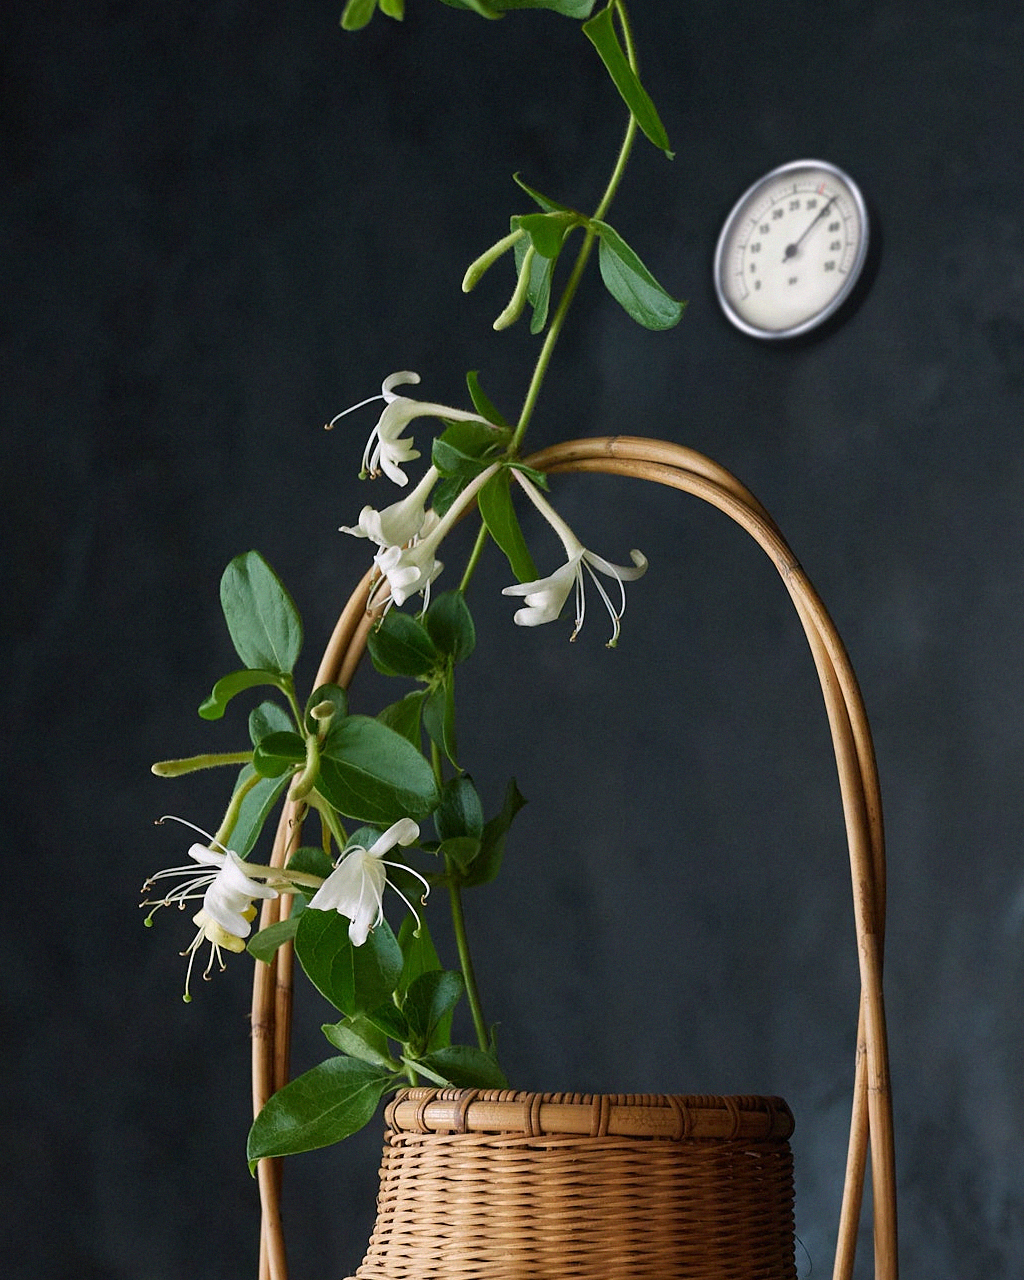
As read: value=35 unit=kV
